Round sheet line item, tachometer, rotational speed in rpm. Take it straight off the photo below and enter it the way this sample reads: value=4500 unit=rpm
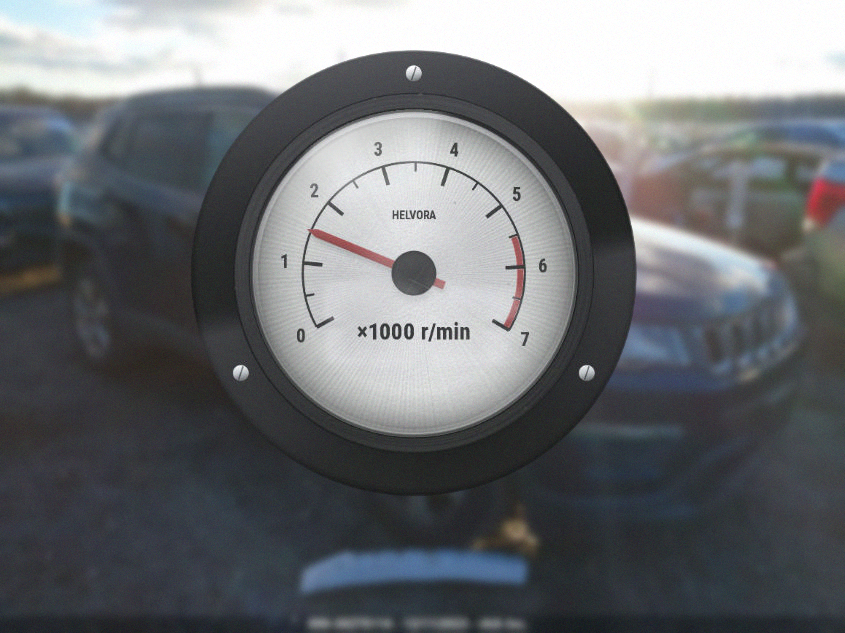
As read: value=1500 unit=rpm
